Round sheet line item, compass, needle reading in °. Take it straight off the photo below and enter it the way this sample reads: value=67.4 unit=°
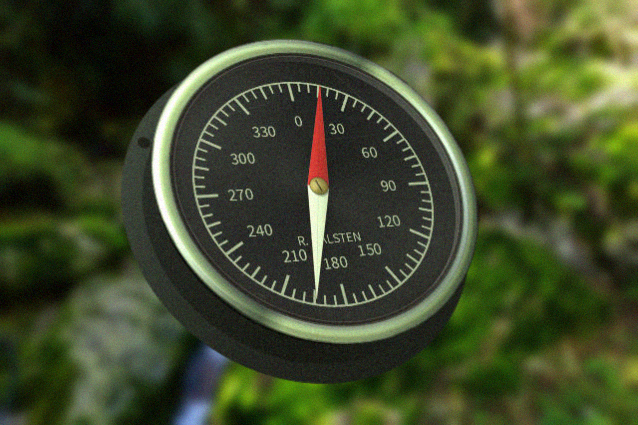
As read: value=15 unit=°
